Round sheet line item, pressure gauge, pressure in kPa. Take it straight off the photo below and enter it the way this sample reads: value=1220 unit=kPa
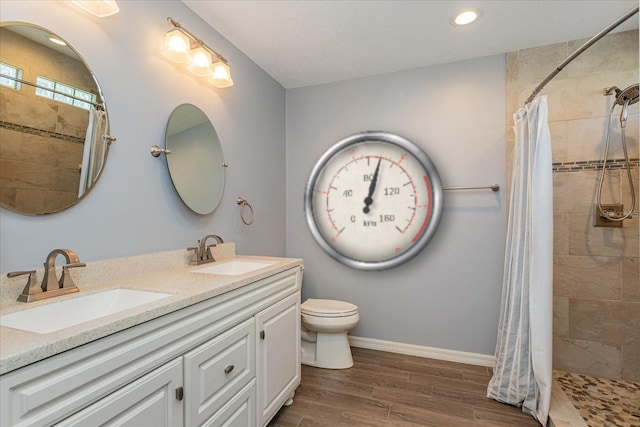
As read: value=90 unit=kPa
